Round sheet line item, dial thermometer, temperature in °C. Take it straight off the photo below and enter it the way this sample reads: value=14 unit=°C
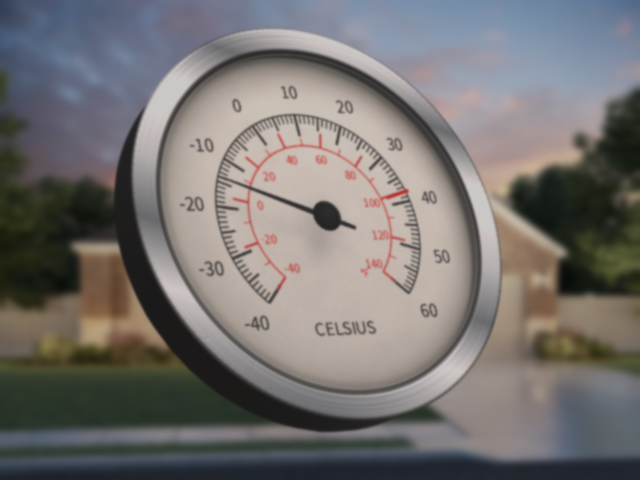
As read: value=-15 unit=°C
